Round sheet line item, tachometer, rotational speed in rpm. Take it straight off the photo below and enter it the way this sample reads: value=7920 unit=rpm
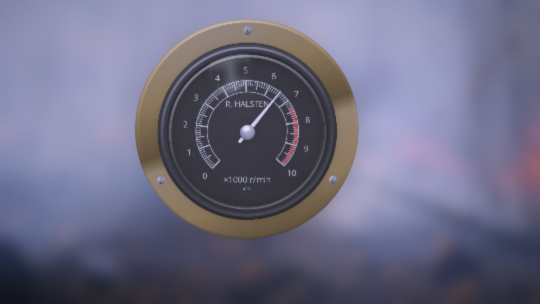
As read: value=6500 unit=rpm
